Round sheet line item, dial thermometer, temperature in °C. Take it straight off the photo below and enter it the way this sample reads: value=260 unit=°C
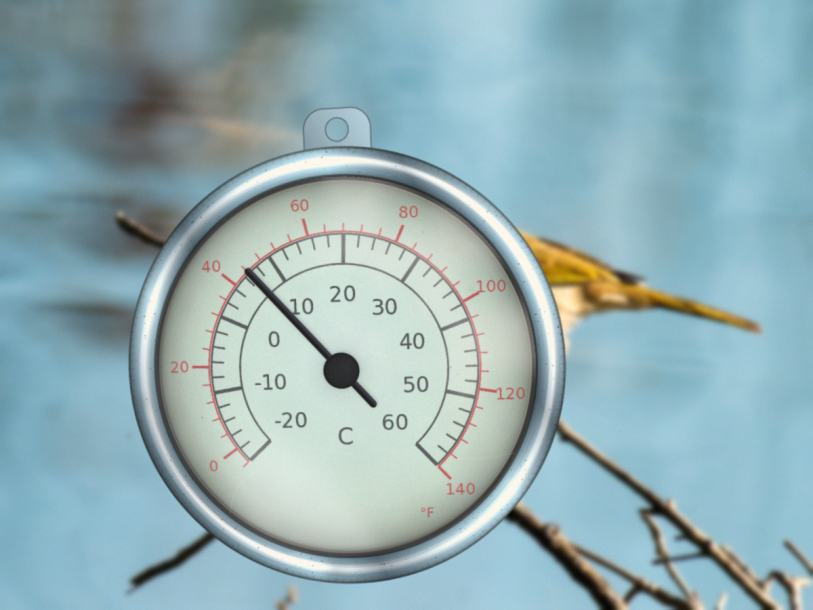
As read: value=7 unit=°C
